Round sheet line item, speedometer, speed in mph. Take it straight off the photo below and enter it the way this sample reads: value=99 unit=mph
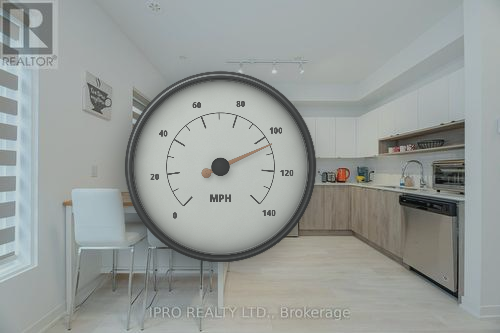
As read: value=105 unit=mph
